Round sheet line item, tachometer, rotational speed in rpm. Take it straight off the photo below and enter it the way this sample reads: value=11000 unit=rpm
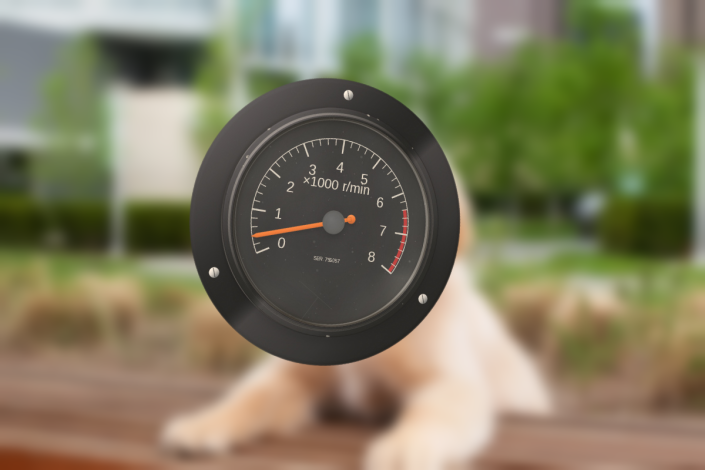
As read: value=400 unit=rpm
